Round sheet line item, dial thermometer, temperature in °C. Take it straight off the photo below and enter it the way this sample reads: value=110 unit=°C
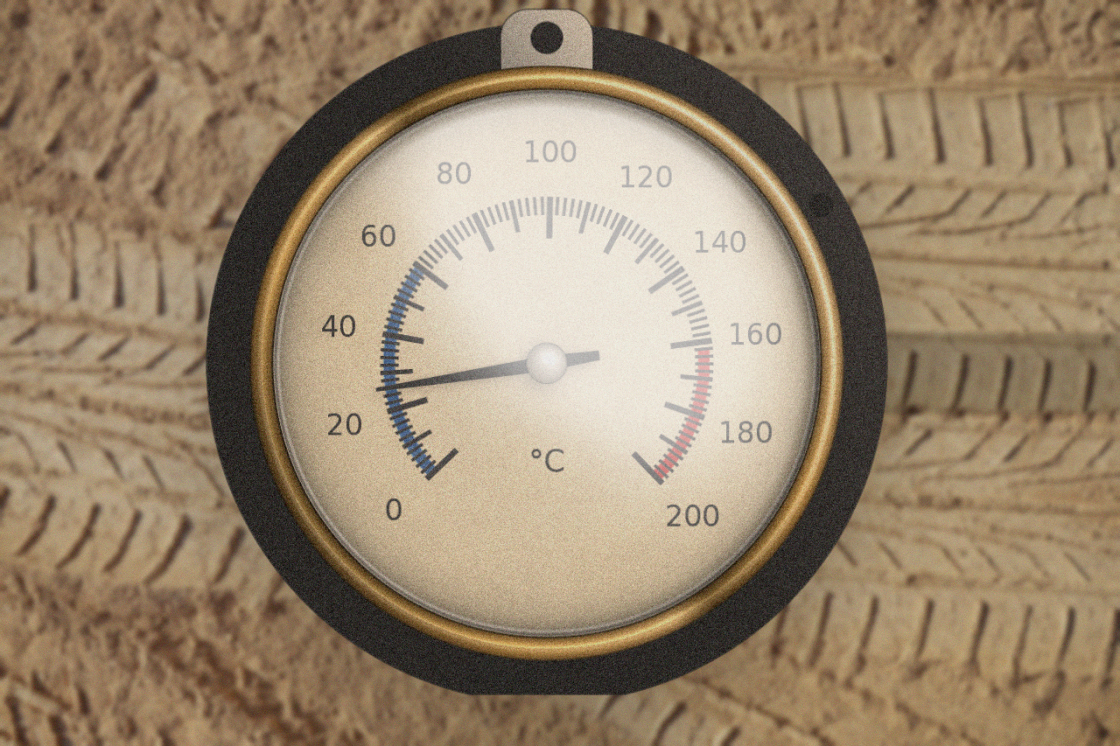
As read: value=26 unit=°C
